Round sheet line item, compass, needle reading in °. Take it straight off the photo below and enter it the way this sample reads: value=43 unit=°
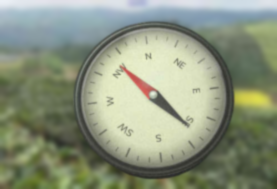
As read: value=320 unit=°
